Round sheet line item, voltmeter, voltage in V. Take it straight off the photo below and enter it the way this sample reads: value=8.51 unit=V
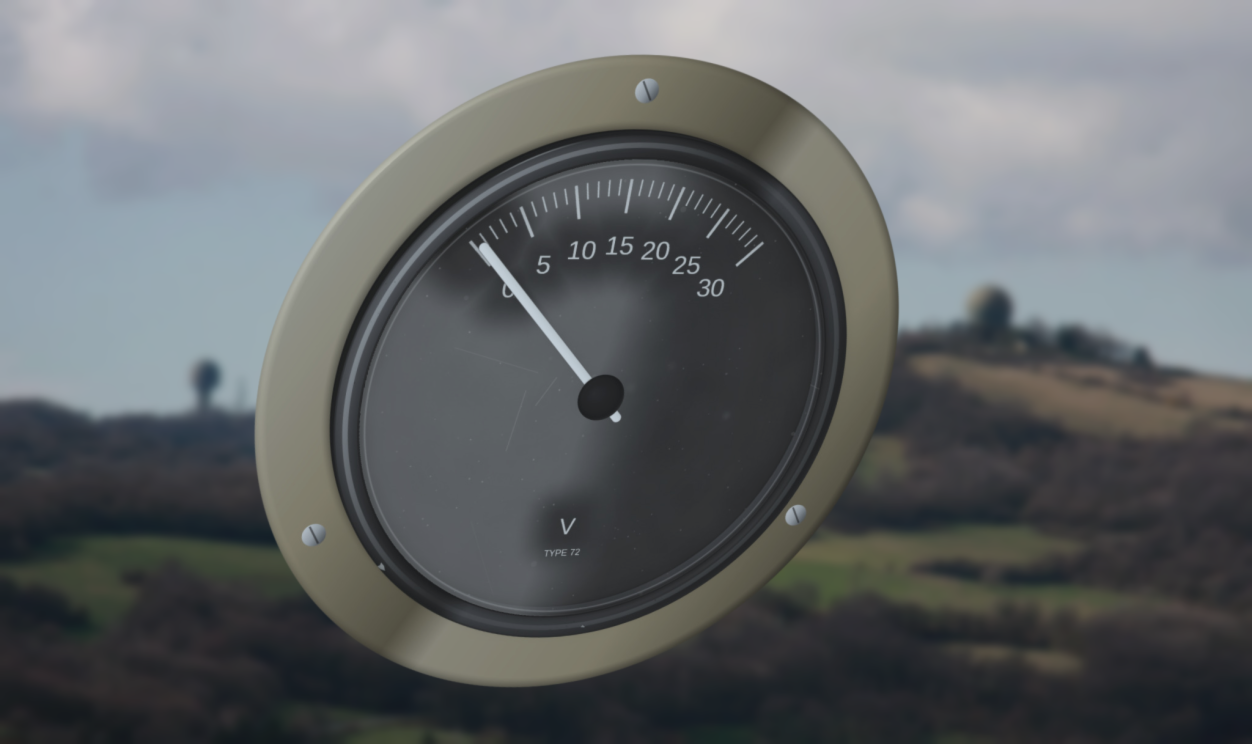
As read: value=0.5 unit=V
